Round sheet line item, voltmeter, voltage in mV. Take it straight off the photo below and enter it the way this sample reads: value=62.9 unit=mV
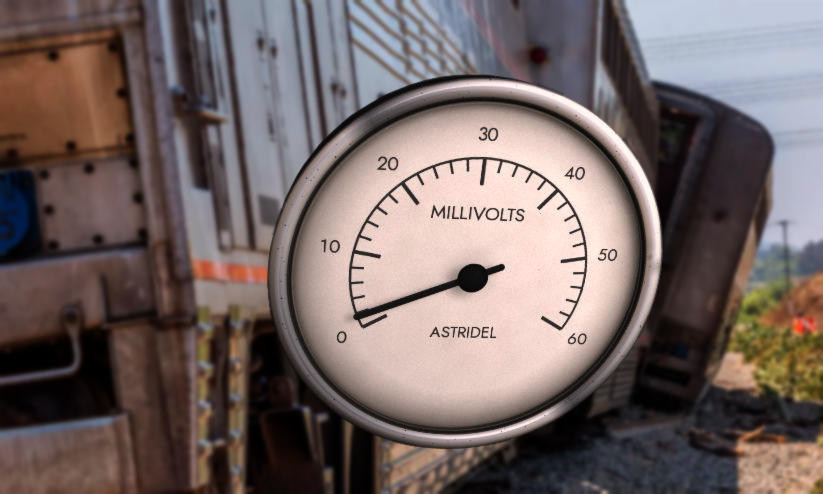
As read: value=2 unit=mV
